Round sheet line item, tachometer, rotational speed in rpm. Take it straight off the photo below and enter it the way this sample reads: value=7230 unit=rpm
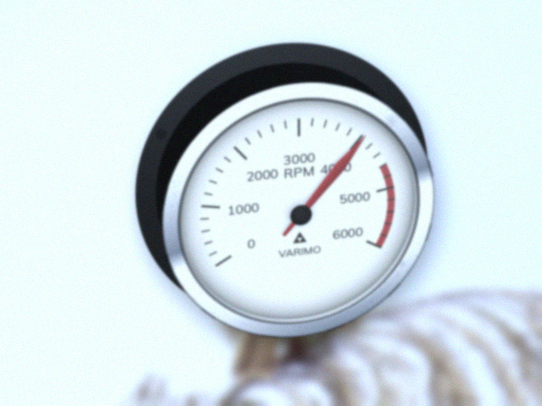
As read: value=4000 unit=rpm
